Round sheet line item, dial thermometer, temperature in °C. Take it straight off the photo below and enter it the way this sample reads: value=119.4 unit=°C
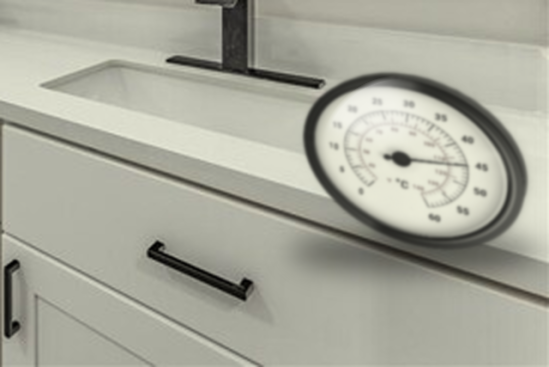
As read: value=45 unit=°C
